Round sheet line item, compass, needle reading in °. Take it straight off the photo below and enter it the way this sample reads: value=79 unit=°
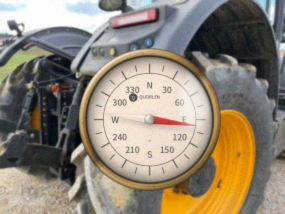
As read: value=97.5 unit=°
